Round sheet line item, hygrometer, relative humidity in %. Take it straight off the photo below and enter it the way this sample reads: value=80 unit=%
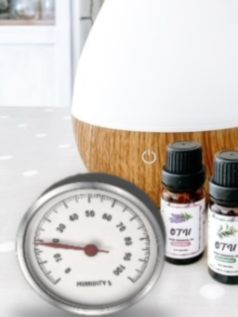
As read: value=20 unit=%
